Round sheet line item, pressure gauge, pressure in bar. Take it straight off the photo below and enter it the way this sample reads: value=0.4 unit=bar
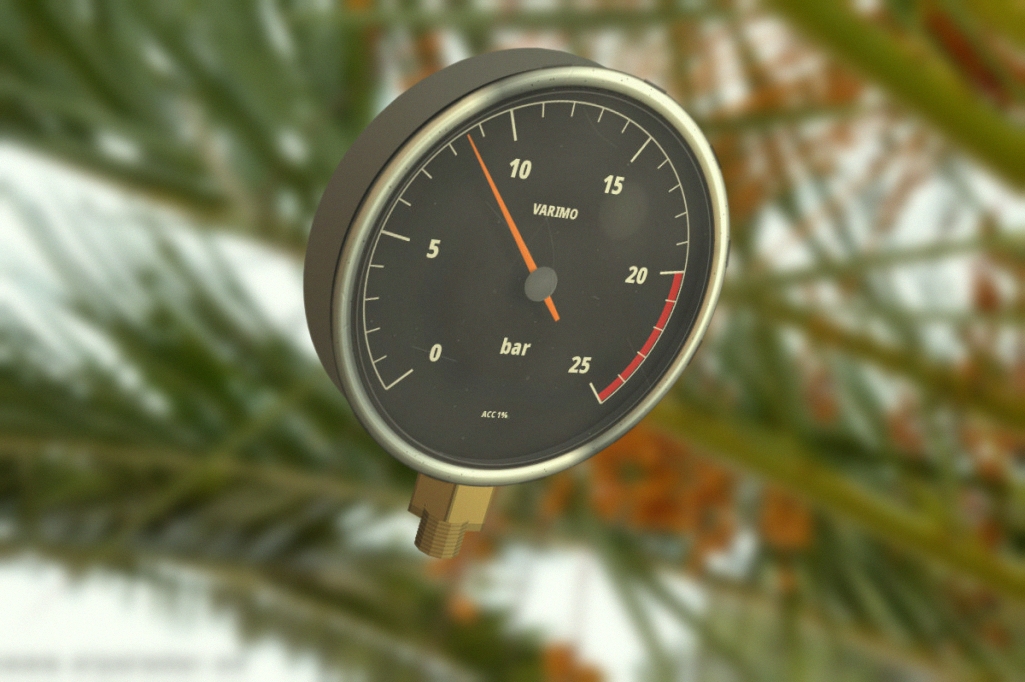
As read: value=8.5 unit=bar
